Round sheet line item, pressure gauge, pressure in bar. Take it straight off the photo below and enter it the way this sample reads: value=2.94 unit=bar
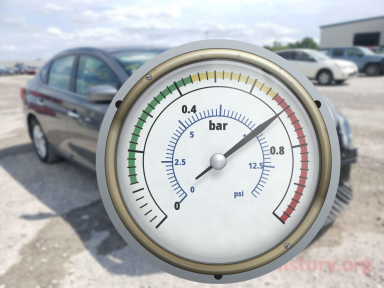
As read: value=0.7 unit=bar
